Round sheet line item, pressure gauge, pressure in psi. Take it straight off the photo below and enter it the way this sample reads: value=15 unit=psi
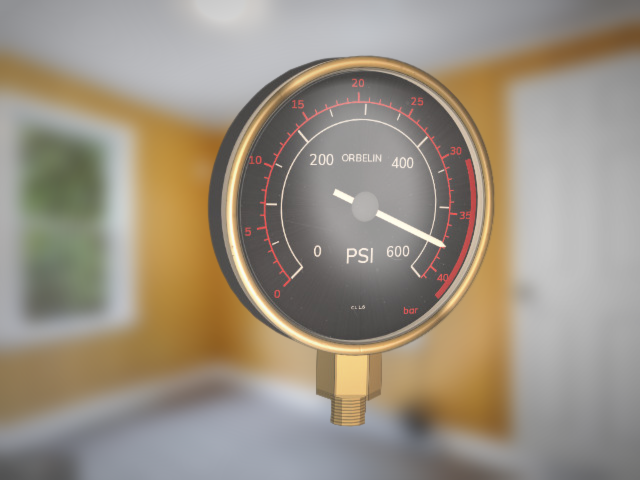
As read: value=550 unit=psi
